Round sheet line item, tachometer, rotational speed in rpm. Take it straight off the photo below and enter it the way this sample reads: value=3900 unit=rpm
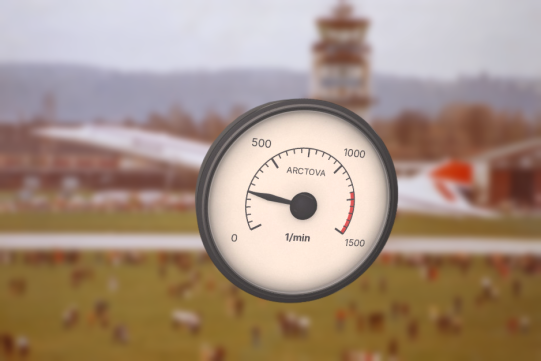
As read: value=250 unit=rpm
